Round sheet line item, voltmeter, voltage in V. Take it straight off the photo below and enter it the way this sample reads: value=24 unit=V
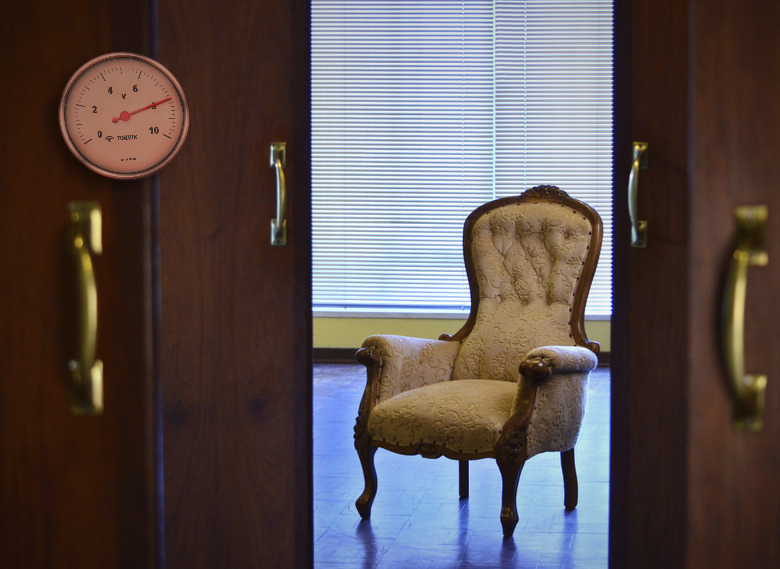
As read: value=8 unit=V
